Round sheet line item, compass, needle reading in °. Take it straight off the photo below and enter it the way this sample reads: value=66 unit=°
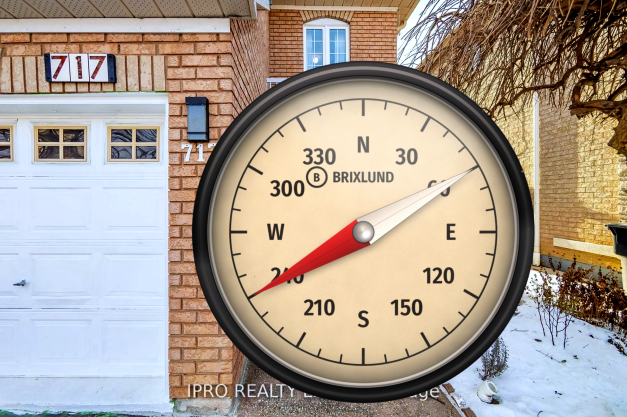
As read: value=240 unit=°
